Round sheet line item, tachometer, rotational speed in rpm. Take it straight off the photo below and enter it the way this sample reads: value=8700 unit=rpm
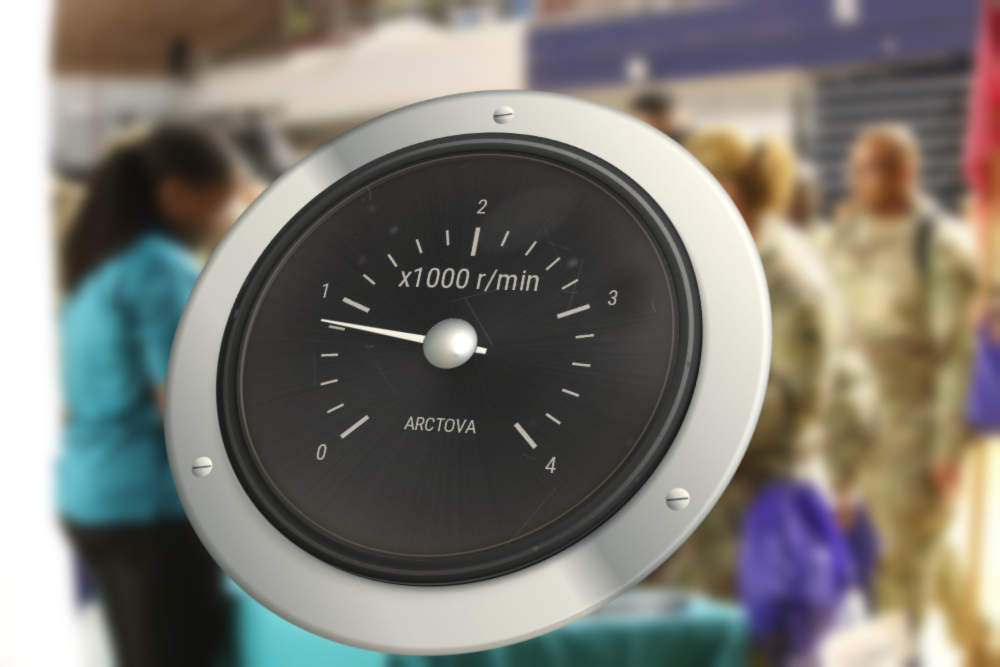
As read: value=800 unit=rpm
